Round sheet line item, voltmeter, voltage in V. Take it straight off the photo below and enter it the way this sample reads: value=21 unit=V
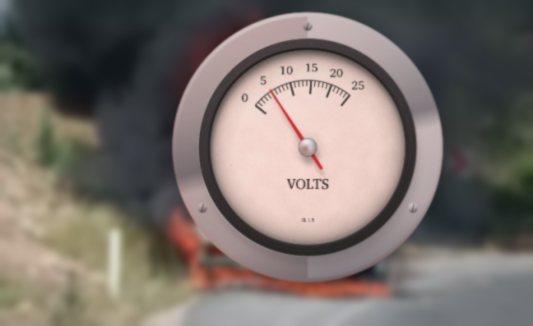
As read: value=5 unit=V
